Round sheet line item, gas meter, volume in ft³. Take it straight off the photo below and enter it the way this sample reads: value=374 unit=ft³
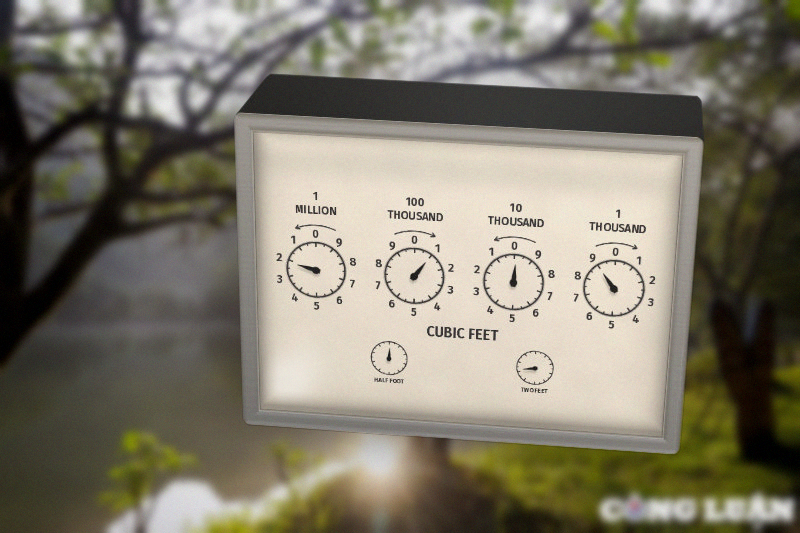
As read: value=209900 unit=ft³
